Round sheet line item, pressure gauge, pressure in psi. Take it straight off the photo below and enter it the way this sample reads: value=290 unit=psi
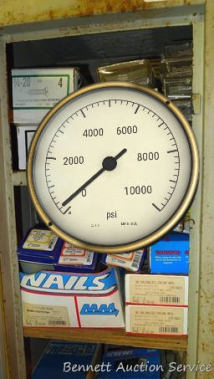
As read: value=200 unit=psi
